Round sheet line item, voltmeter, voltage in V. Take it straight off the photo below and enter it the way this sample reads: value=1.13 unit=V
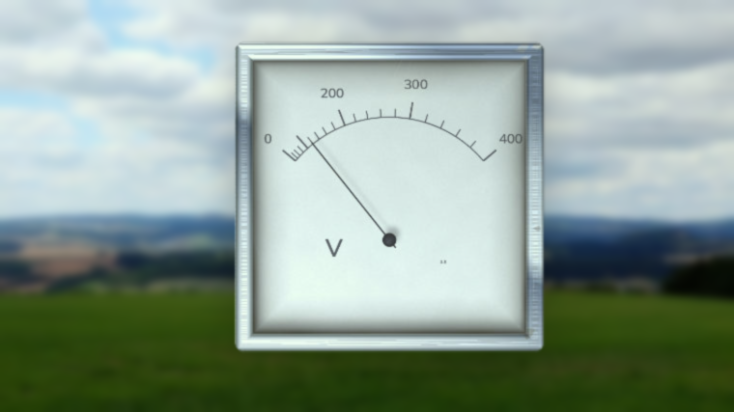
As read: value=120 unit=V
